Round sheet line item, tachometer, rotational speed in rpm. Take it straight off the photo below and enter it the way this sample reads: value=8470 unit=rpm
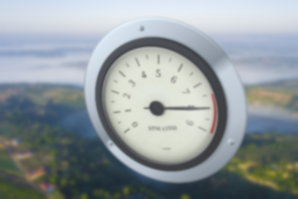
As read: value=8000 unit=rpm
